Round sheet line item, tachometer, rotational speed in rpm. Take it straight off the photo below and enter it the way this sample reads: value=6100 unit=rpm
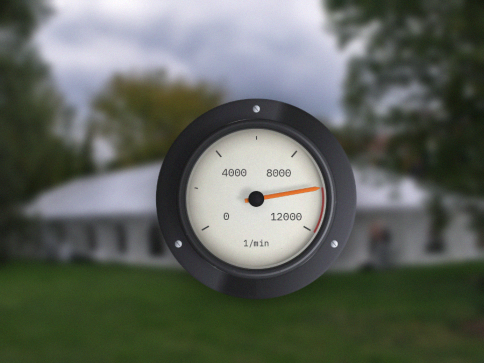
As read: value=10000 unit=rpm
